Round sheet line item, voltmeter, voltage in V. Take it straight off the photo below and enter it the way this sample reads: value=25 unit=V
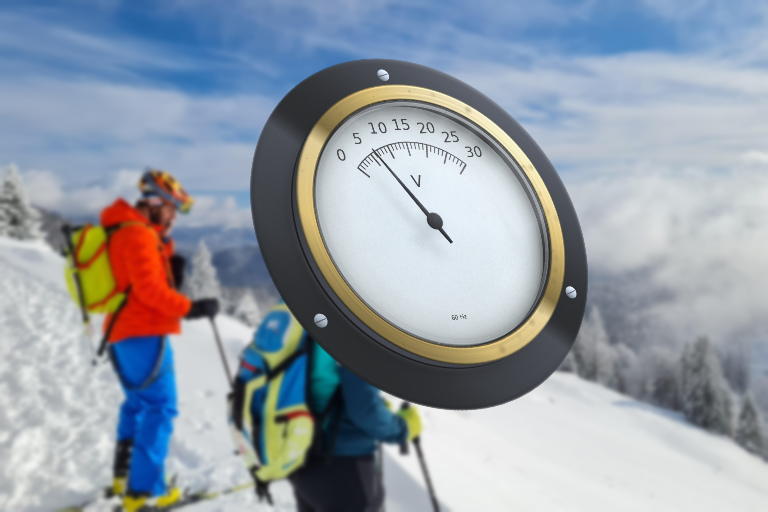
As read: value=5 unit=V
